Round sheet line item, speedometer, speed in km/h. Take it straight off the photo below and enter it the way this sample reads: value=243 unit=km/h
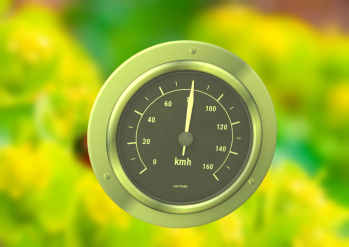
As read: value=80 unit=km/h
